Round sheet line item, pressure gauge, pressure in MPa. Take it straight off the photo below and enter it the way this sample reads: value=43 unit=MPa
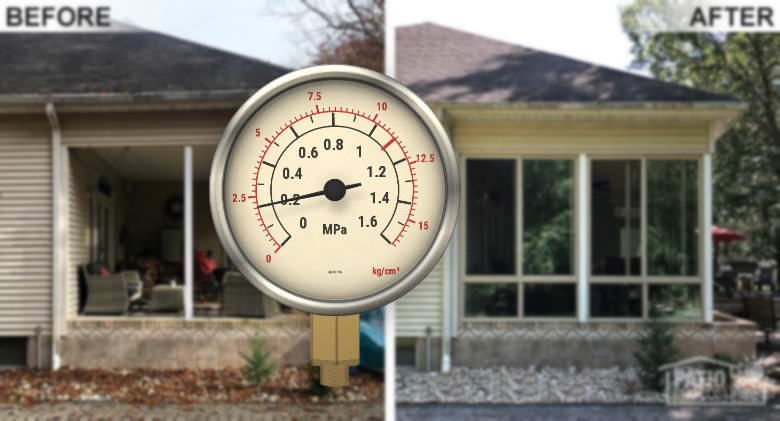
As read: value=0.2 unit=MPa
